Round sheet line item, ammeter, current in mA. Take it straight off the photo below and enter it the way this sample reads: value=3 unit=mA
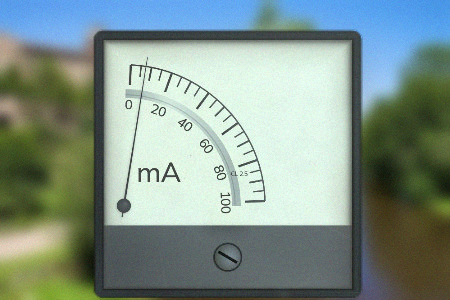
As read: value=7.5 unit=mA
